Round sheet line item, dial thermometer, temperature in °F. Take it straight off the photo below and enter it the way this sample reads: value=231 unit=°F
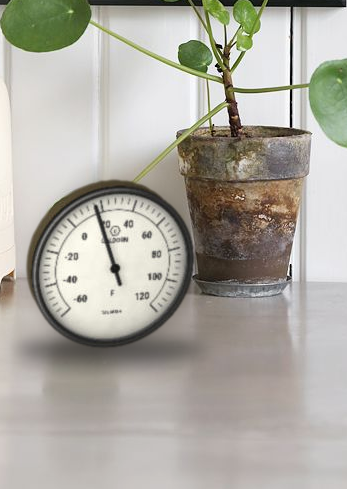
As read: value=16 unit=°F
